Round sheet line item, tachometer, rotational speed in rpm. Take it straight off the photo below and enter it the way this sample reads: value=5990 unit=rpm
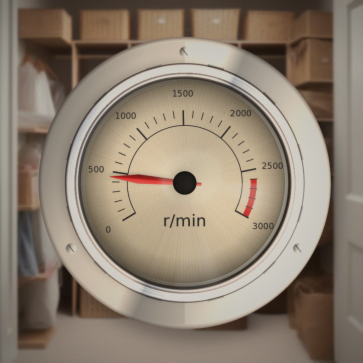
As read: value=450 unit=rpm
